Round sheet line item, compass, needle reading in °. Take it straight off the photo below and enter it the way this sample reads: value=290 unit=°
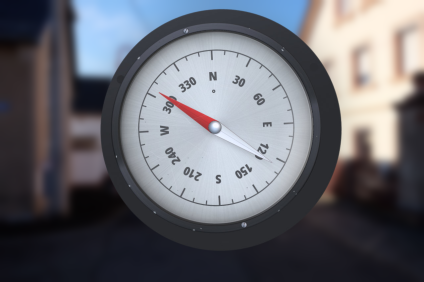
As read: value=305 unit=°
